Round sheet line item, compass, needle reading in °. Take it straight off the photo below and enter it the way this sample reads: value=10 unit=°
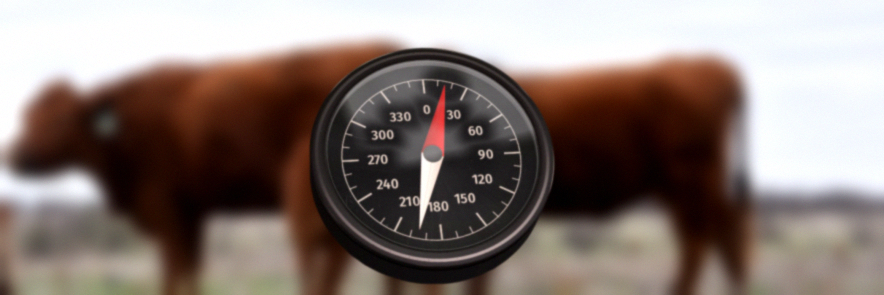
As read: value=15 unit=°
